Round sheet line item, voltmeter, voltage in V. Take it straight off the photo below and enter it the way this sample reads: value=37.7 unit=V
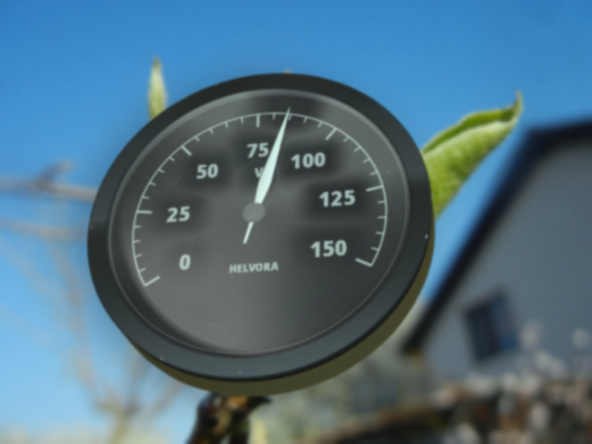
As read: value=85 unit=V
